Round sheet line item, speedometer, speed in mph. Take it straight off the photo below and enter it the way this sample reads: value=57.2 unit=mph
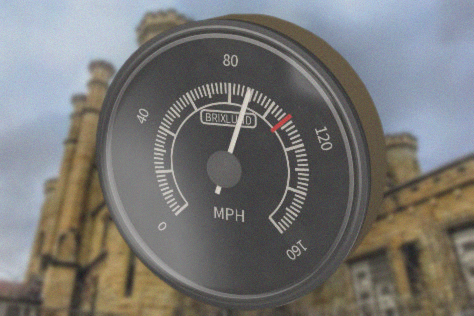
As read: value=90 unit=mph
